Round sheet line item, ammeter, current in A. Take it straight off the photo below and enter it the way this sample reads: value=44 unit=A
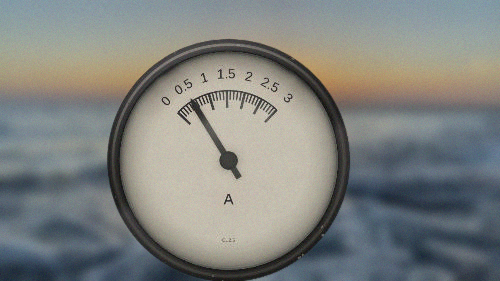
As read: value=0.5 unit=A
